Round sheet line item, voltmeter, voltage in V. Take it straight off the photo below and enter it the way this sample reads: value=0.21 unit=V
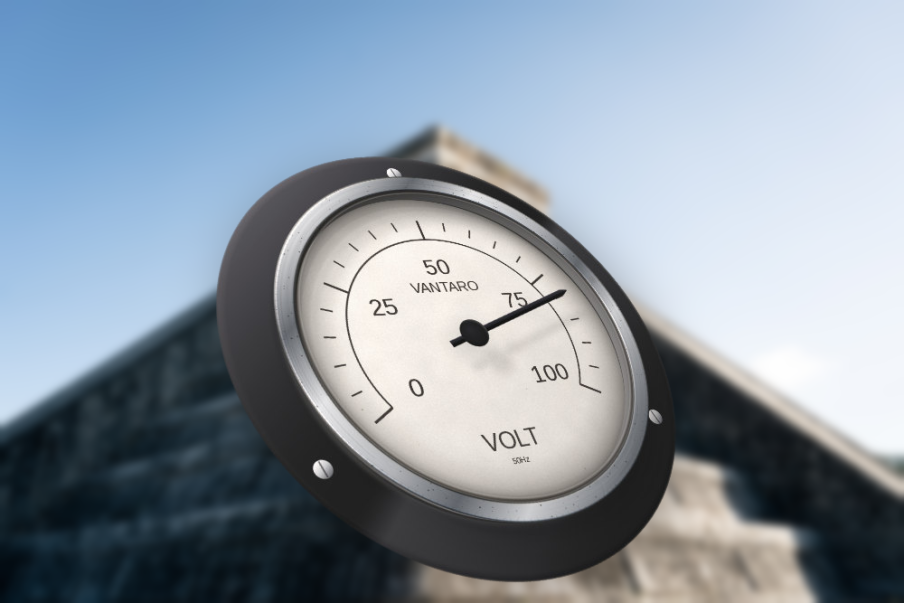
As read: value=80 unit=V
